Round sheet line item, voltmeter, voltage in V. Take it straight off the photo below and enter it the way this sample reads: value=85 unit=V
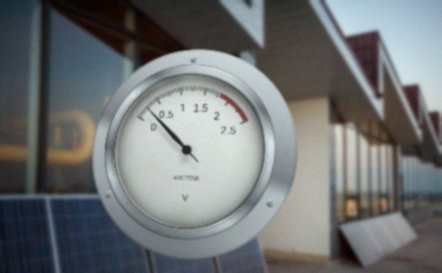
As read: value=0.25 unit=V
